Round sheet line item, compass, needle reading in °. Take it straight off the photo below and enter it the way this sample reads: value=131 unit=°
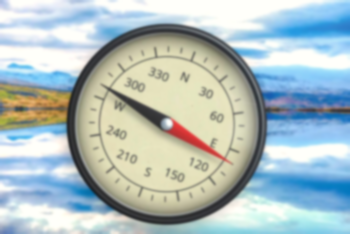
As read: value=100 unit=°
